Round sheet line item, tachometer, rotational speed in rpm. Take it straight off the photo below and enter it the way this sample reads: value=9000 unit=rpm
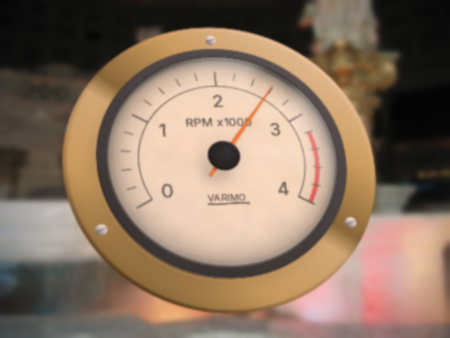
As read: value=2600 unit=rpm
